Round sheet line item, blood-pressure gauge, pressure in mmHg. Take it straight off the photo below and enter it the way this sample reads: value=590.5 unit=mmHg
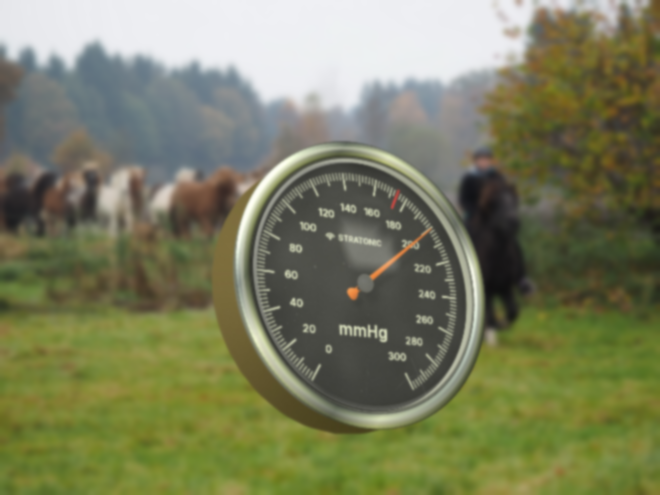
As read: value=200 unit=mmHg
